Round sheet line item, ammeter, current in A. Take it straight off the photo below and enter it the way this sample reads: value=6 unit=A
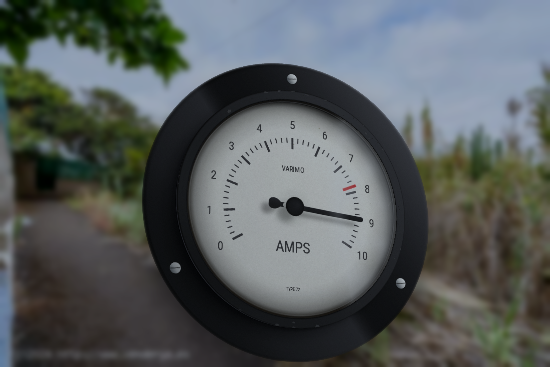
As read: value=9 unit=A
